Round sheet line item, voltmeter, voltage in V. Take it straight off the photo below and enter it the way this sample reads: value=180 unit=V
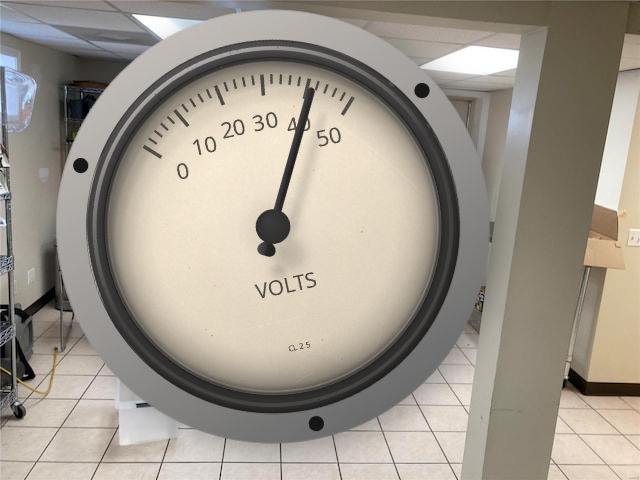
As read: value=41 unit=V
